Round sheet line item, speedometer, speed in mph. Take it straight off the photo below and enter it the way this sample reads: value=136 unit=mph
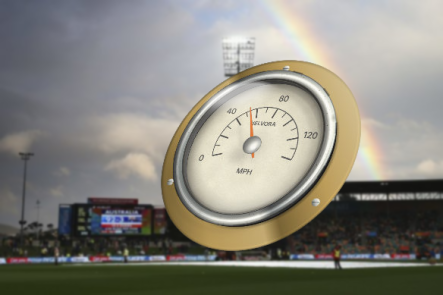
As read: value=55 unit=mph
